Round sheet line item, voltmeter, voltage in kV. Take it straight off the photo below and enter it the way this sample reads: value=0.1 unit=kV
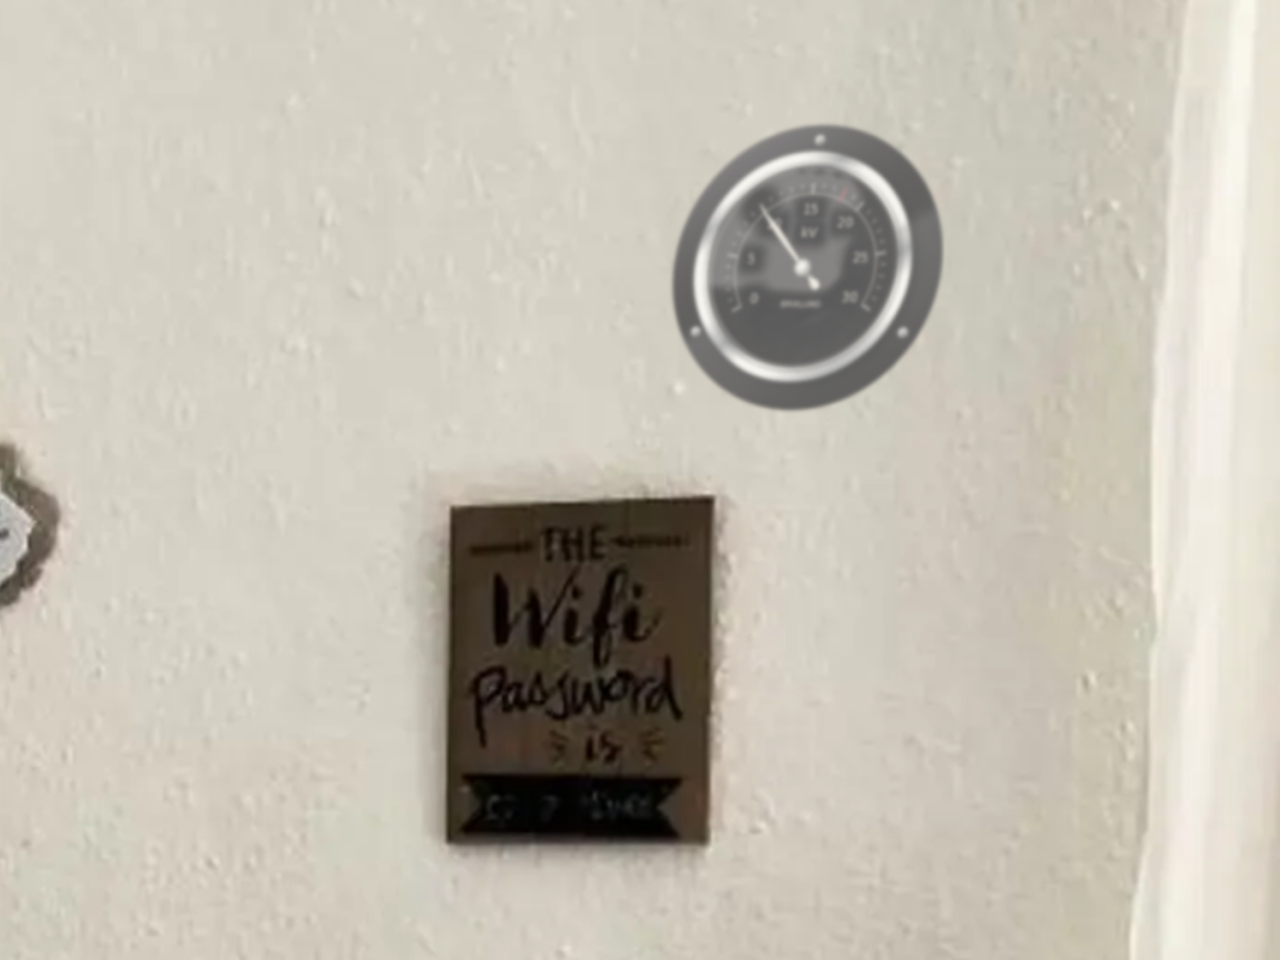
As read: value=10 unit=kV
